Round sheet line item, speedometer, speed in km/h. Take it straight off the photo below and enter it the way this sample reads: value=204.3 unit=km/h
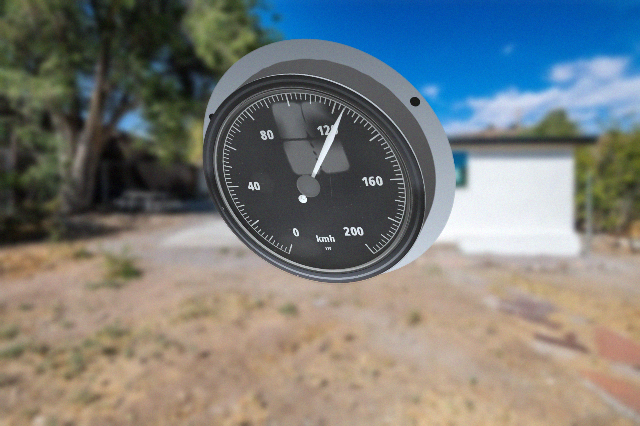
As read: value=124 unit=km/h
